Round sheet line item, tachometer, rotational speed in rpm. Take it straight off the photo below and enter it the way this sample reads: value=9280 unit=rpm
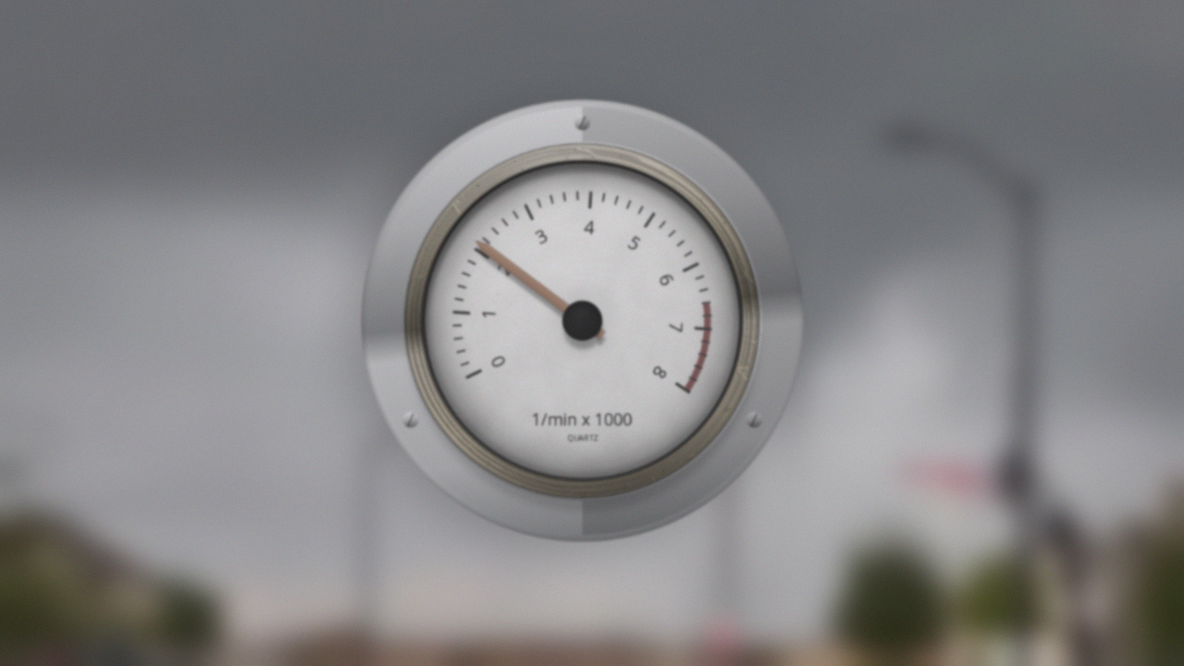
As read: value=2100 unit=rpm
